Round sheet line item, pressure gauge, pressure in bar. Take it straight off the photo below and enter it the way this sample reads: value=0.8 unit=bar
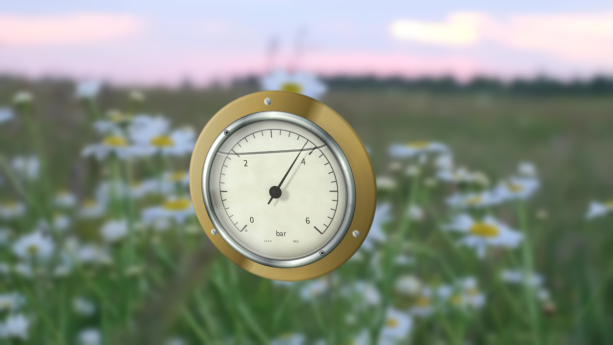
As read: value=3.8 unit=bar
